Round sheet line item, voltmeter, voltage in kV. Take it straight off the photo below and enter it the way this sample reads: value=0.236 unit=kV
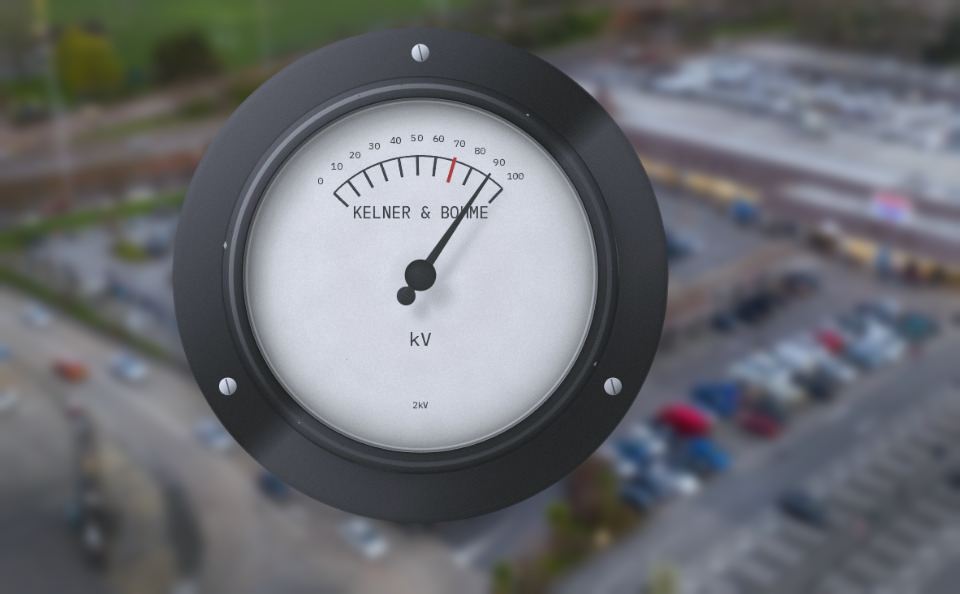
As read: value=90 unit=kV
